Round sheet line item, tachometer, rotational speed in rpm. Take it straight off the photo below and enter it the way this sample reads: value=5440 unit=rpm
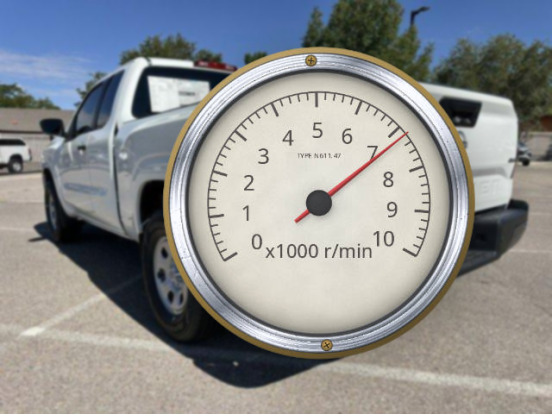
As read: value=7200 unit=rpm
